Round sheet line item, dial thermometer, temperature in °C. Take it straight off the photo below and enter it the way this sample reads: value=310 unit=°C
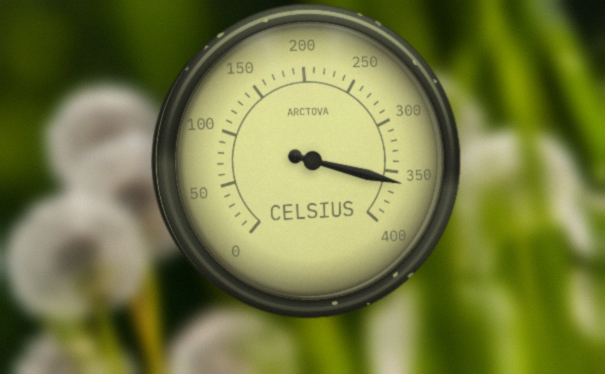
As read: value=360 unit=°C
